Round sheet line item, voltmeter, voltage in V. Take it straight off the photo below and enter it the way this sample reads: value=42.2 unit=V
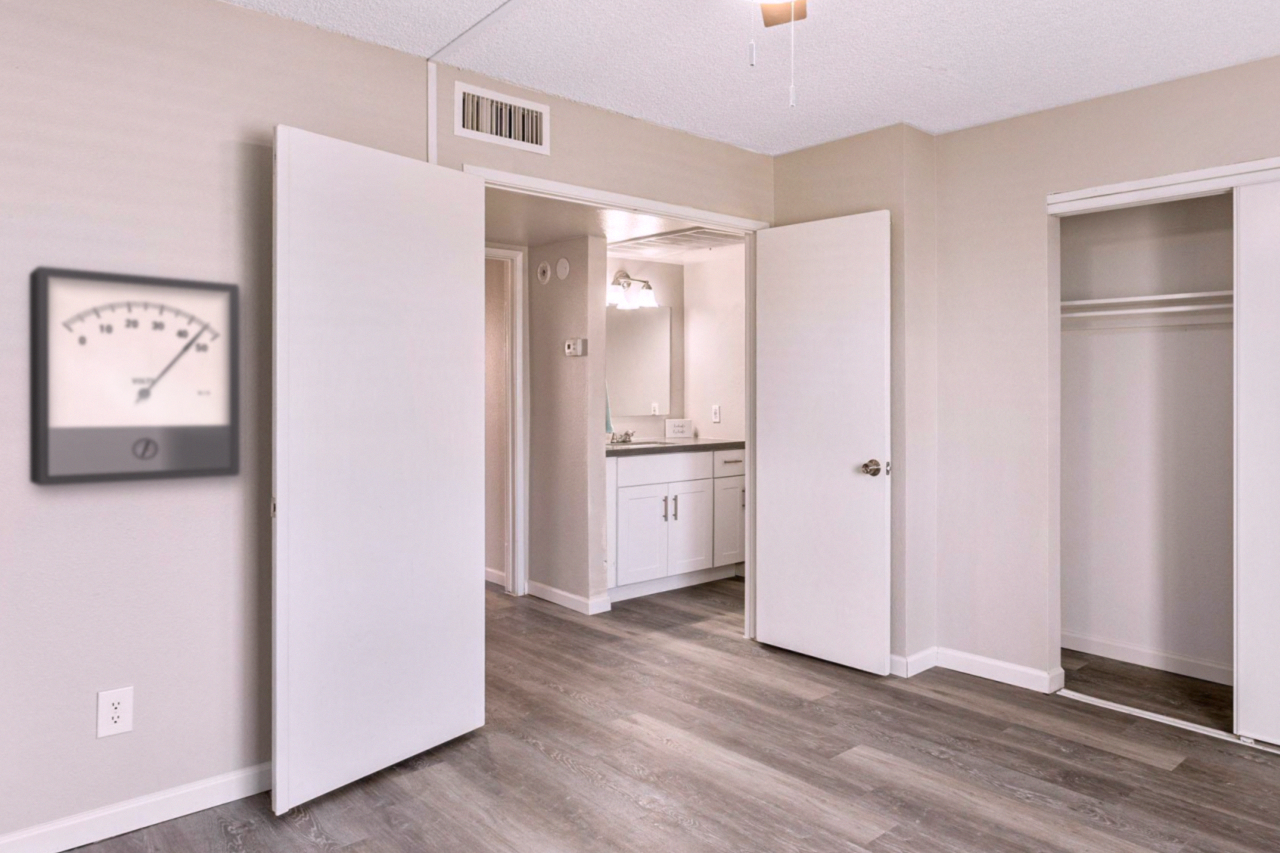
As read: value=45 unit=V
